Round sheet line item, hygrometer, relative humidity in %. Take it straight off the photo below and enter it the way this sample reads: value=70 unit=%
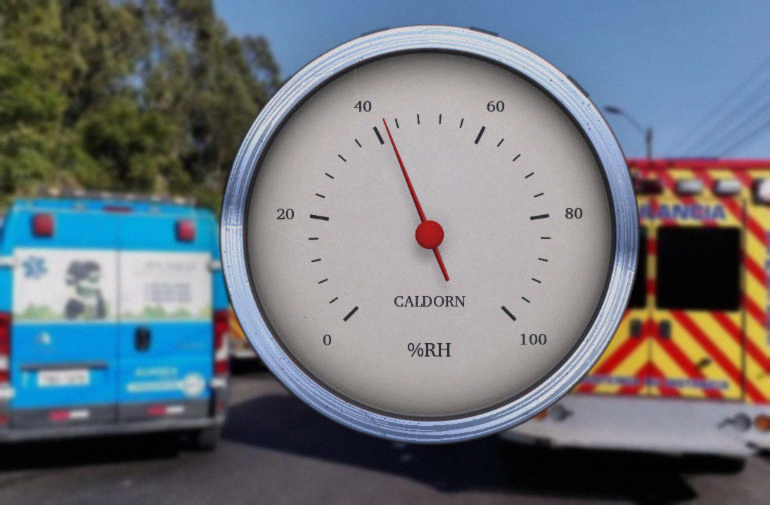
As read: value=42 unit=%
